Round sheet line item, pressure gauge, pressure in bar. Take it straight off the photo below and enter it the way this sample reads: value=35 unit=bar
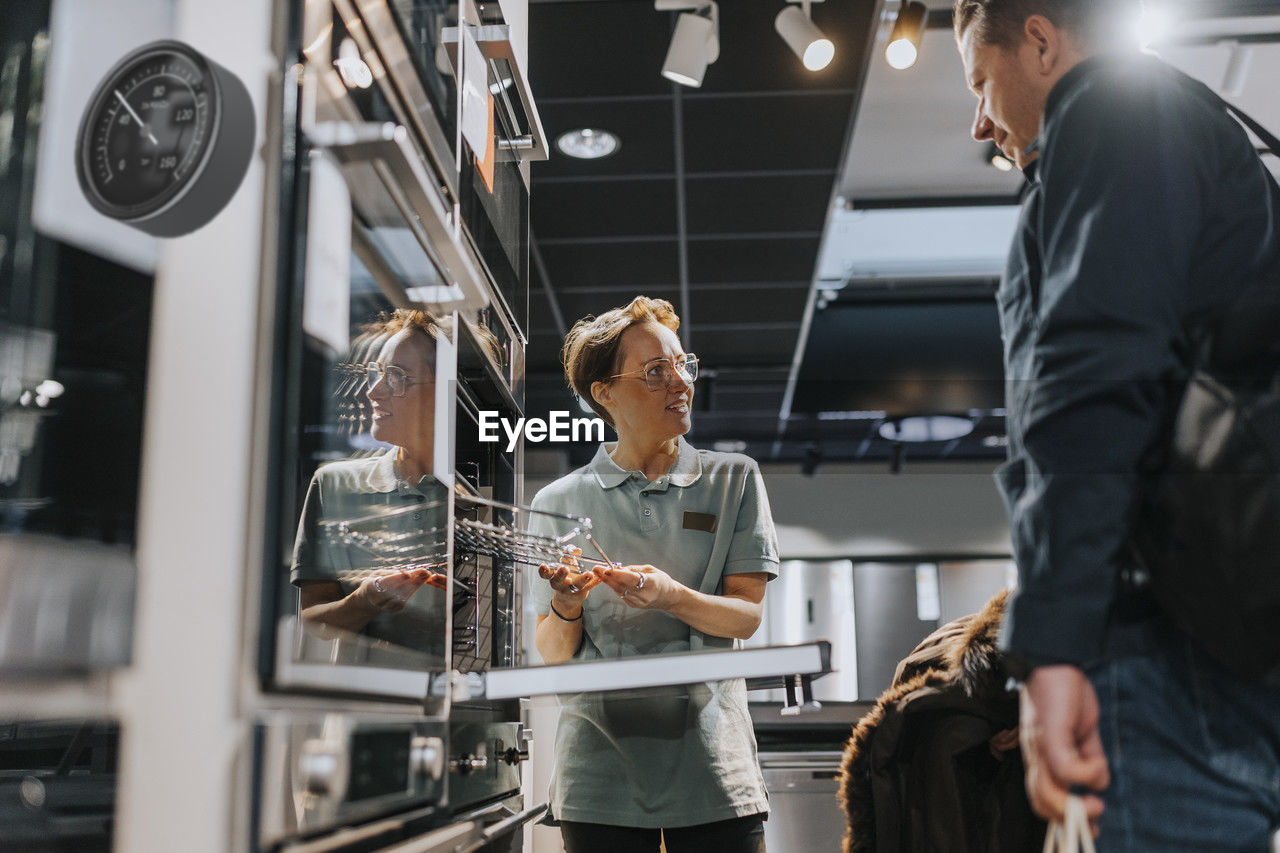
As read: value=50 unit=bar
